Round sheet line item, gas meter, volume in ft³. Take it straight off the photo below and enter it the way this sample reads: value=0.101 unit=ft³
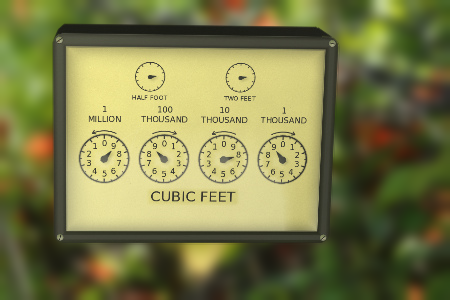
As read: value=887900 unit=ft³
